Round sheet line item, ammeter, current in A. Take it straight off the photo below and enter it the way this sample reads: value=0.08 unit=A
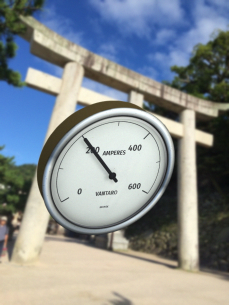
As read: value=200 unit=A
